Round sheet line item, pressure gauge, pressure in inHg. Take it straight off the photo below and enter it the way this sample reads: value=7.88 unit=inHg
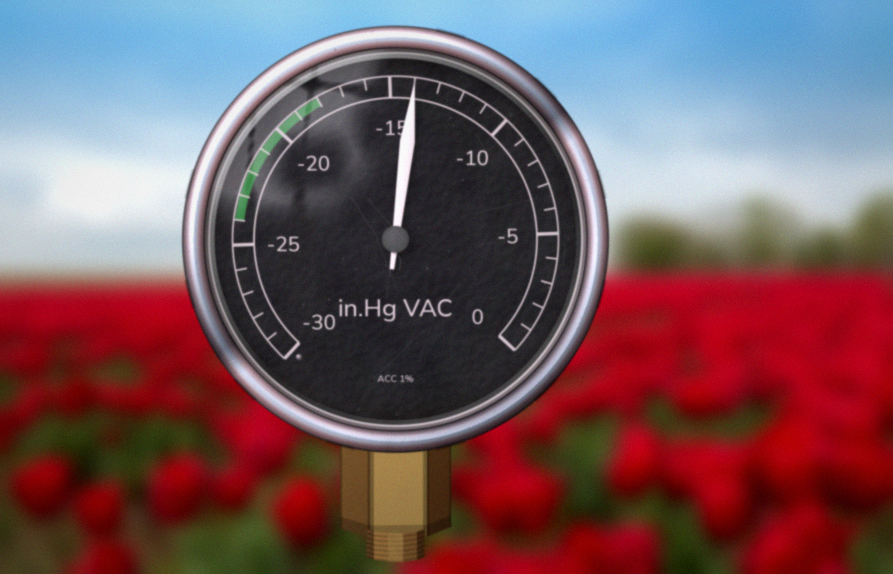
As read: value=-14 unit=inHg
